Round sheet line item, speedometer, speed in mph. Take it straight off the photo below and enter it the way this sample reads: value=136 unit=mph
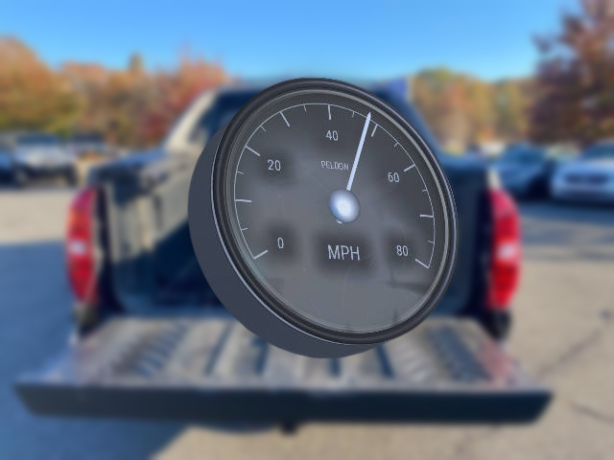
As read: value=47.5 unit=mph
